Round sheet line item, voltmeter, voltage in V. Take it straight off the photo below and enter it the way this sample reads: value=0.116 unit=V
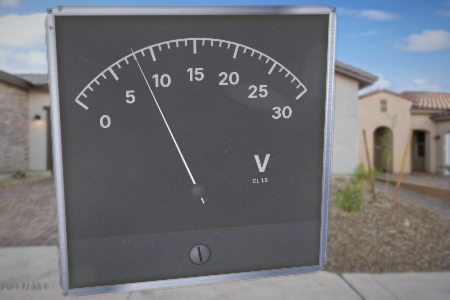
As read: value=8 unit=V
